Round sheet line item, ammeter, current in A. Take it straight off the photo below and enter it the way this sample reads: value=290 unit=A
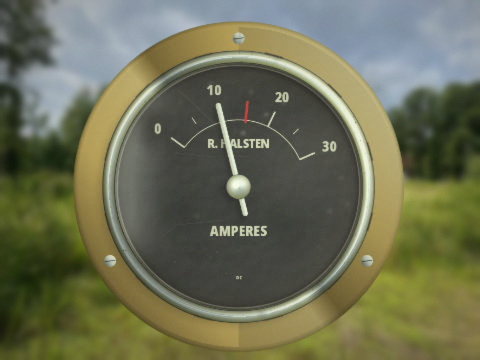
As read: value=10 unit=A
